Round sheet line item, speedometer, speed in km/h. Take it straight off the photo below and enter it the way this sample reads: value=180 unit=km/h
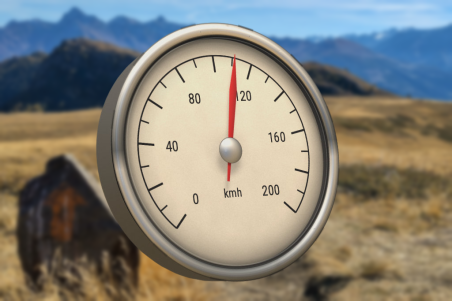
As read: value=110 unit=km/h
